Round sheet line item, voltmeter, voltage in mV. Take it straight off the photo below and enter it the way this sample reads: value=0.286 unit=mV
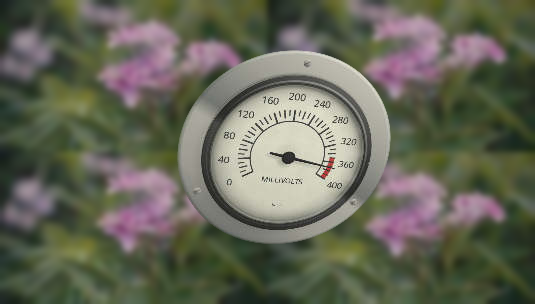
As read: value=370 unit=mV
